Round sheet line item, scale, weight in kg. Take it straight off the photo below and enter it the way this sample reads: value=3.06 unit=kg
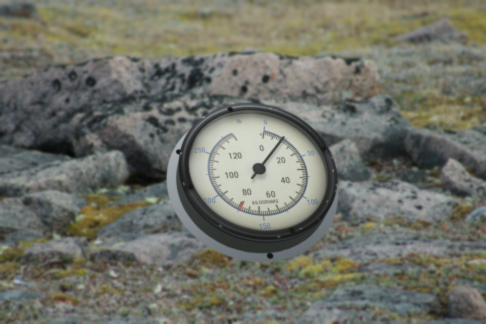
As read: value=10 unit=kg
